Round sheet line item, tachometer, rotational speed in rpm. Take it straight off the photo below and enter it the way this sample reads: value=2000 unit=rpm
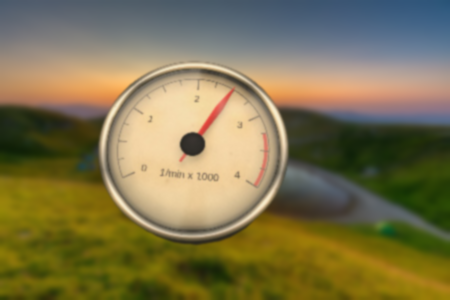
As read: value=2500 unit=rpm
